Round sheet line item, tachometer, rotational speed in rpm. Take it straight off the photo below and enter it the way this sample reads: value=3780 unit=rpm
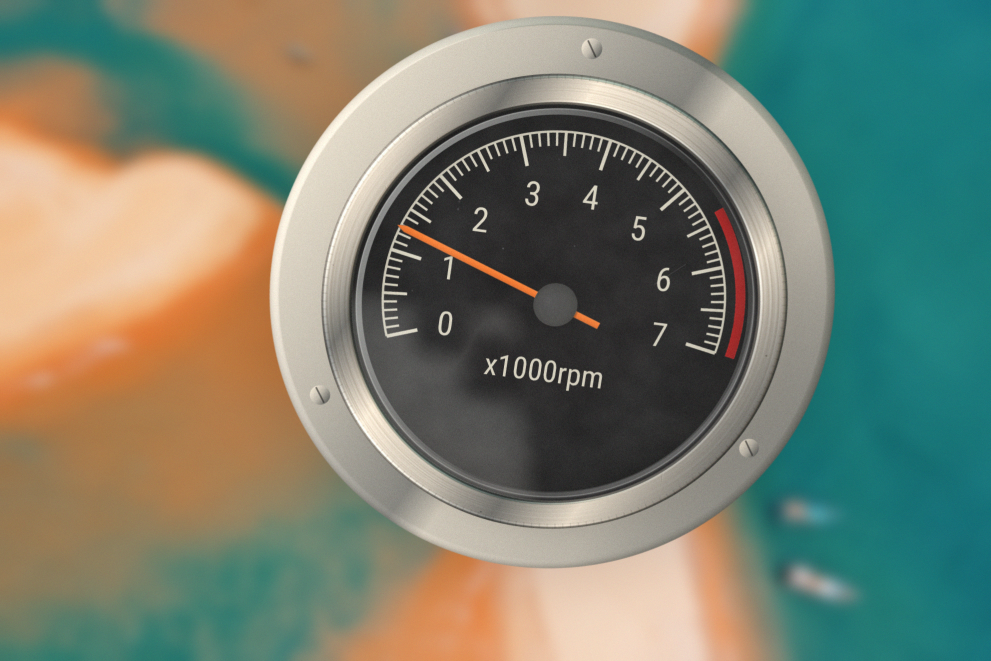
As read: value=1300 unit=rpm
